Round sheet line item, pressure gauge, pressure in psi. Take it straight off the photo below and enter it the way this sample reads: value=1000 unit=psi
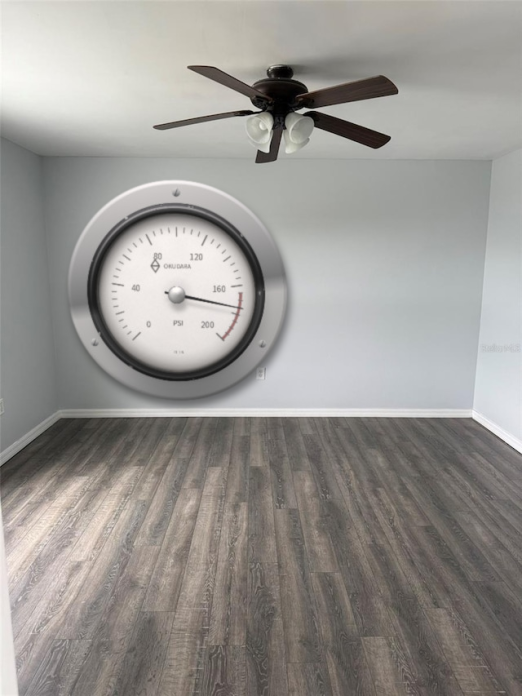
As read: value=175 unit=psi
